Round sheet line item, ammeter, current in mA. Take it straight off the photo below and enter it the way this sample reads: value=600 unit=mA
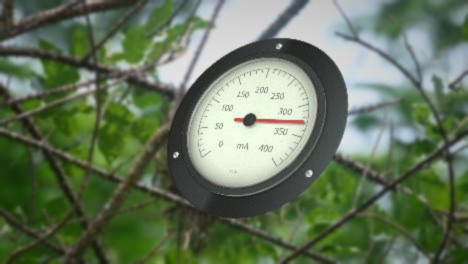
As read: value=330 unit=mA
